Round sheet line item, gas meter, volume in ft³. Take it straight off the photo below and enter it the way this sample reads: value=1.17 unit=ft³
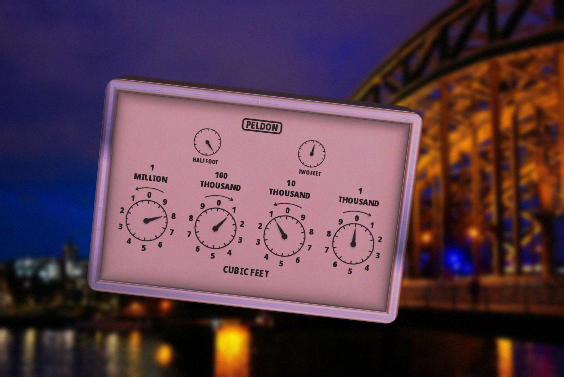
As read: value=811000 unit=ft³
